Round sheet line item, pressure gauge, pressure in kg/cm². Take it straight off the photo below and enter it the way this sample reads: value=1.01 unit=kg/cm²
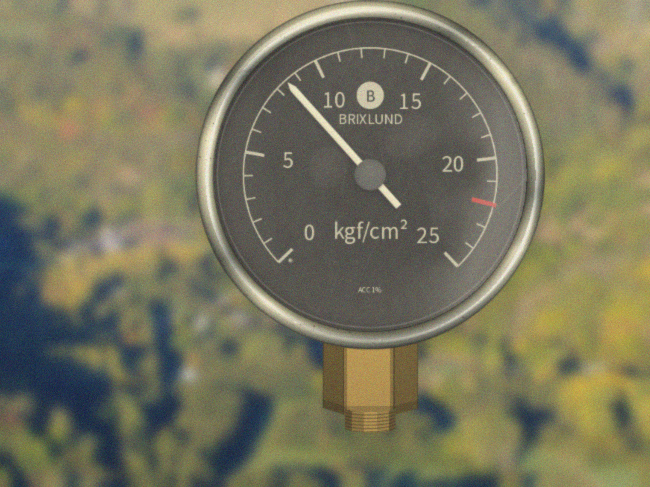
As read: value=8.5 unit=kg/cm²
